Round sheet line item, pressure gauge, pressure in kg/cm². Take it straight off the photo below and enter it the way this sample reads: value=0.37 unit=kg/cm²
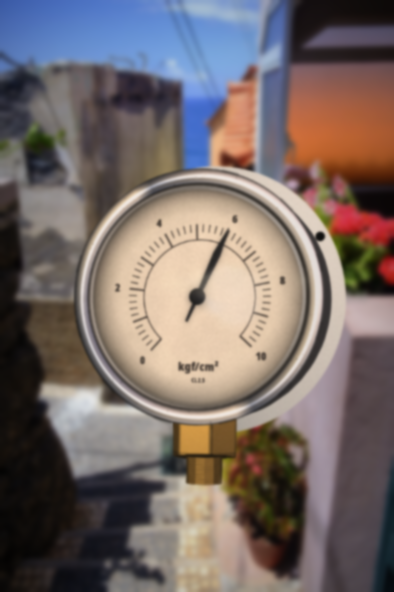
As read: value=6 unit=kg/cm²
